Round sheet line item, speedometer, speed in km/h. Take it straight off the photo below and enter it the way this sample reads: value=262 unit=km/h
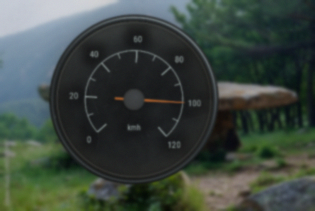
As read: value=100 unit=km/h
